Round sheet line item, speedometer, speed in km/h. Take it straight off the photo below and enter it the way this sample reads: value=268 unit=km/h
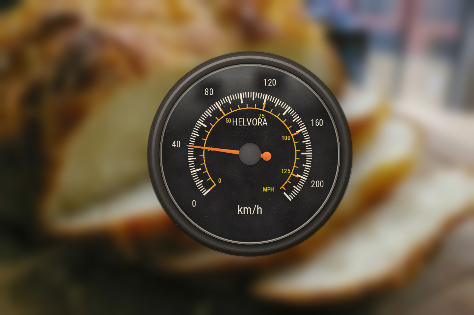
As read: value=40 unit=km/h
